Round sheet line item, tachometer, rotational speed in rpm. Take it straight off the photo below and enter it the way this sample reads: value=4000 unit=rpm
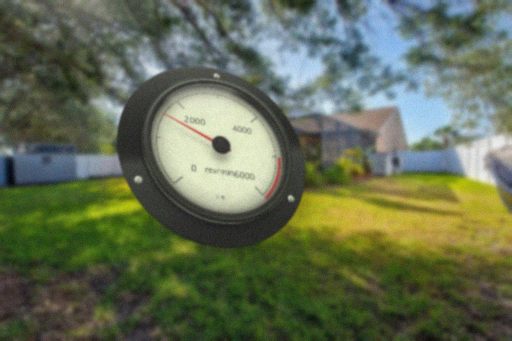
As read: value=1500 unit=rpm
